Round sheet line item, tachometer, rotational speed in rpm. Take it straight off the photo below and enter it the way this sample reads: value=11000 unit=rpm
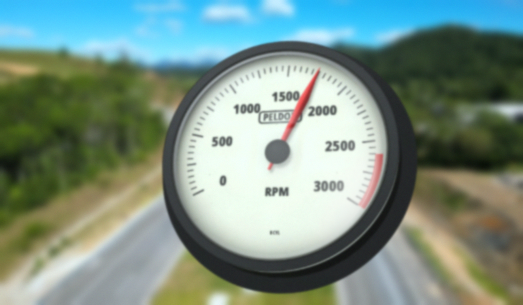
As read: value=1750 unit=rpm
